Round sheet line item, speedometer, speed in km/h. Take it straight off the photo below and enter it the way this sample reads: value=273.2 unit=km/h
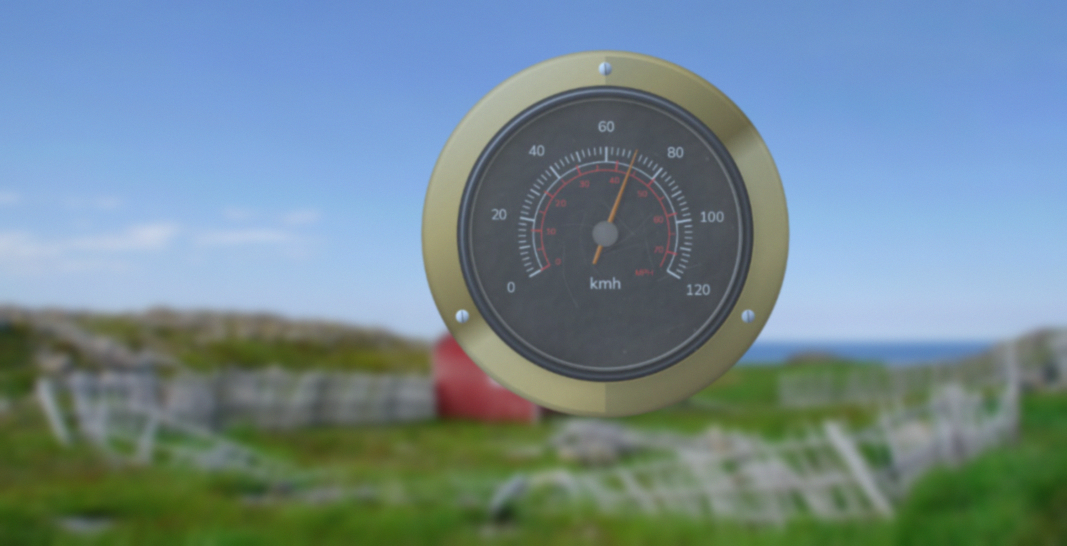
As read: value=70 unit=km/h
